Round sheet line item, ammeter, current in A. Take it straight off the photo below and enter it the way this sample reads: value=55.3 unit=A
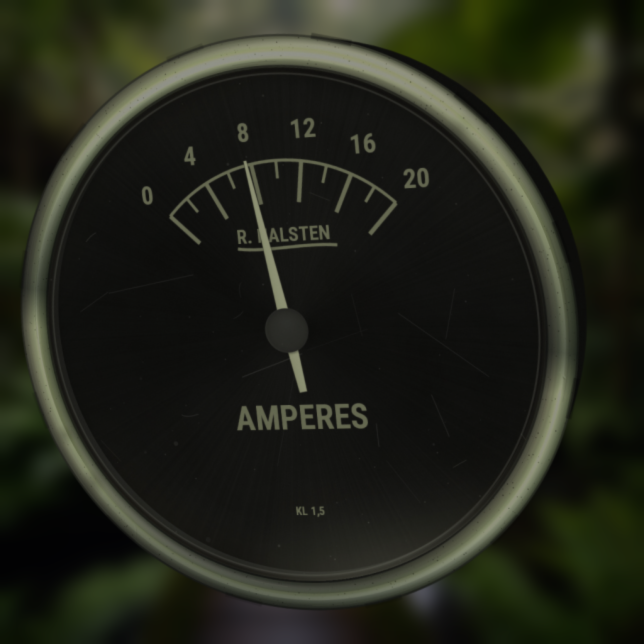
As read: value=8 unit=A
